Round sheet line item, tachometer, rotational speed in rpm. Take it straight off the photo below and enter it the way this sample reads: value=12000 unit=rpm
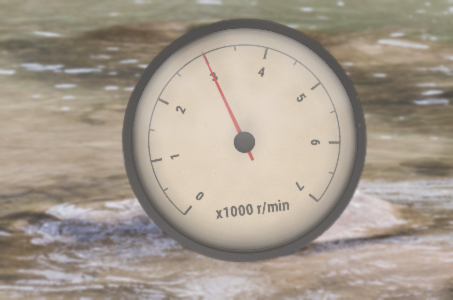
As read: value=3000 unit=rpm
